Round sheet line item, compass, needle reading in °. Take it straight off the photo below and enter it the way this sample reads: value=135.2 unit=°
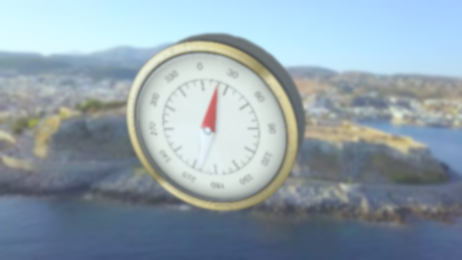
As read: value=20 unit=°
